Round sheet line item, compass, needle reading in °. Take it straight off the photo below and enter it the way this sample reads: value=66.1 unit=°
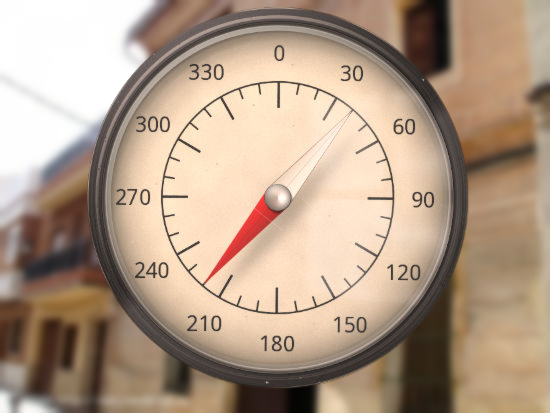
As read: value=220 unit=°
